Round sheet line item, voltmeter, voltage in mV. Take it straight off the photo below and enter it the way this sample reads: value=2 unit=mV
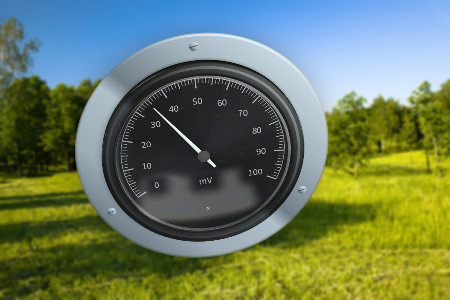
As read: value=35 unit=mV
